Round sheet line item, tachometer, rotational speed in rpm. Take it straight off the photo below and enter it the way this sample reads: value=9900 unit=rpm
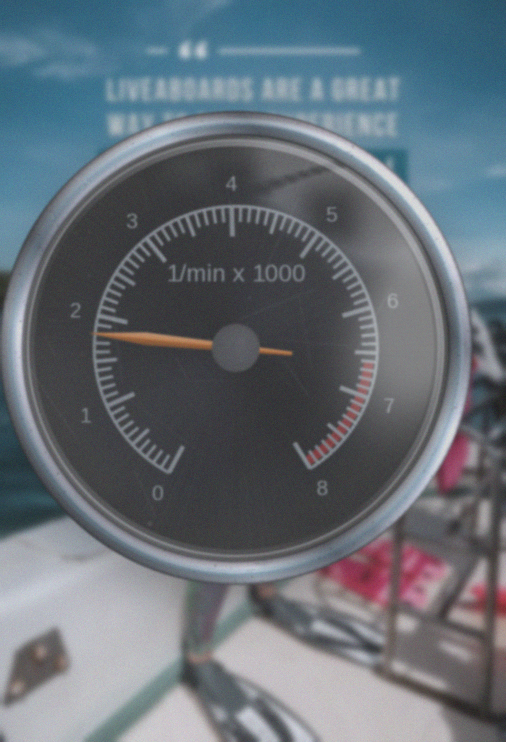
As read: value=1800 unit=rpm
